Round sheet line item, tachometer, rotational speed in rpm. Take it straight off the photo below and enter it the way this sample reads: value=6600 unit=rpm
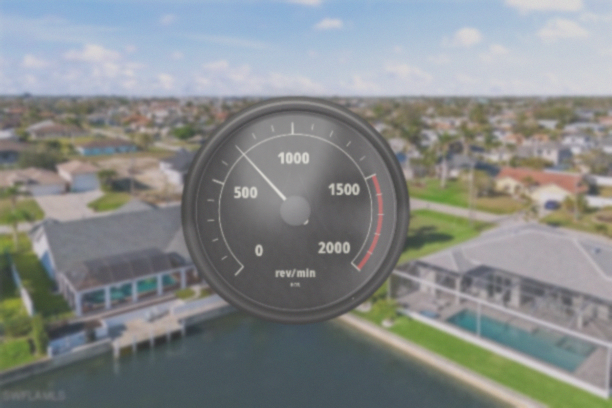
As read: value=700 unit=rpm
